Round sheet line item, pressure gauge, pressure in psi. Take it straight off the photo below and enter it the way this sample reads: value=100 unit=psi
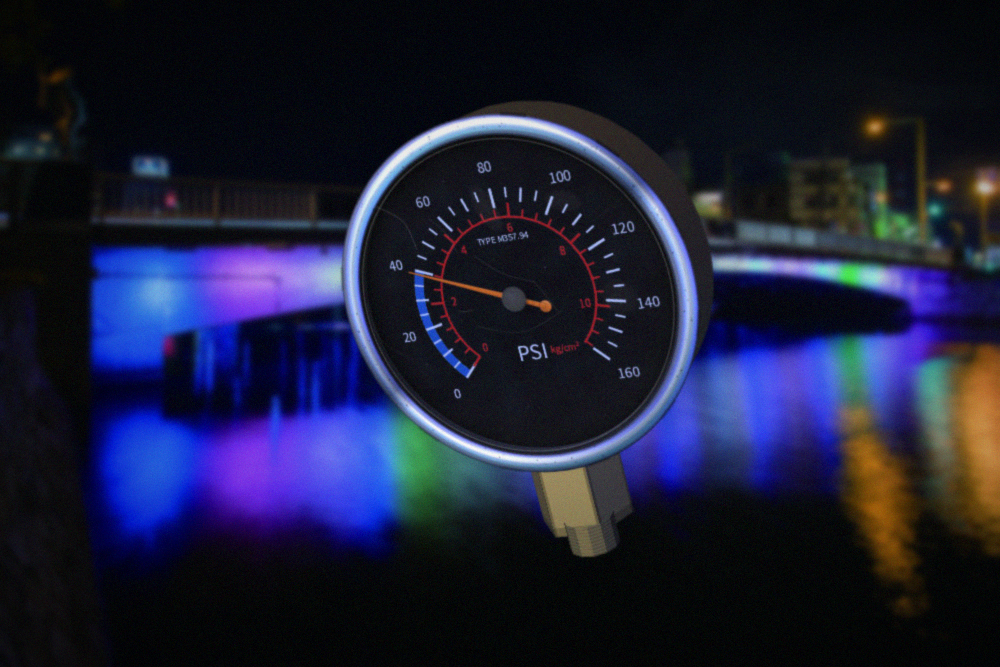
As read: value=40 unit=psi
